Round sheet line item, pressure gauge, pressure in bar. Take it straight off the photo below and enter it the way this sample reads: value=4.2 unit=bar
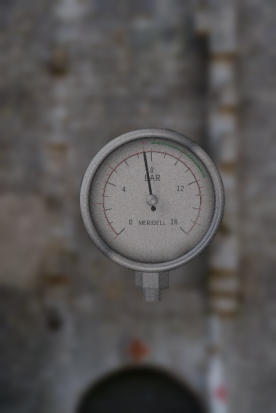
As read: value=7.5 unit=bar
